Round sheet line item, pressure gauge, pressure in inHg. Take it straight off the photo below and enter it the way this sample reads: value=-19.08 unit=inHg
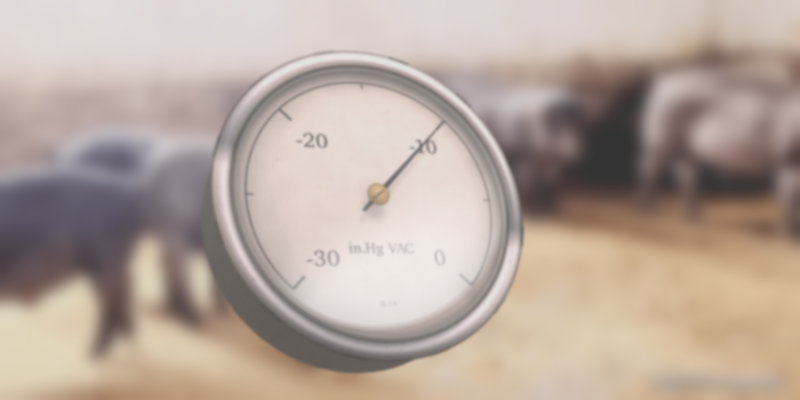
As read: value=-10 unit=inHg
